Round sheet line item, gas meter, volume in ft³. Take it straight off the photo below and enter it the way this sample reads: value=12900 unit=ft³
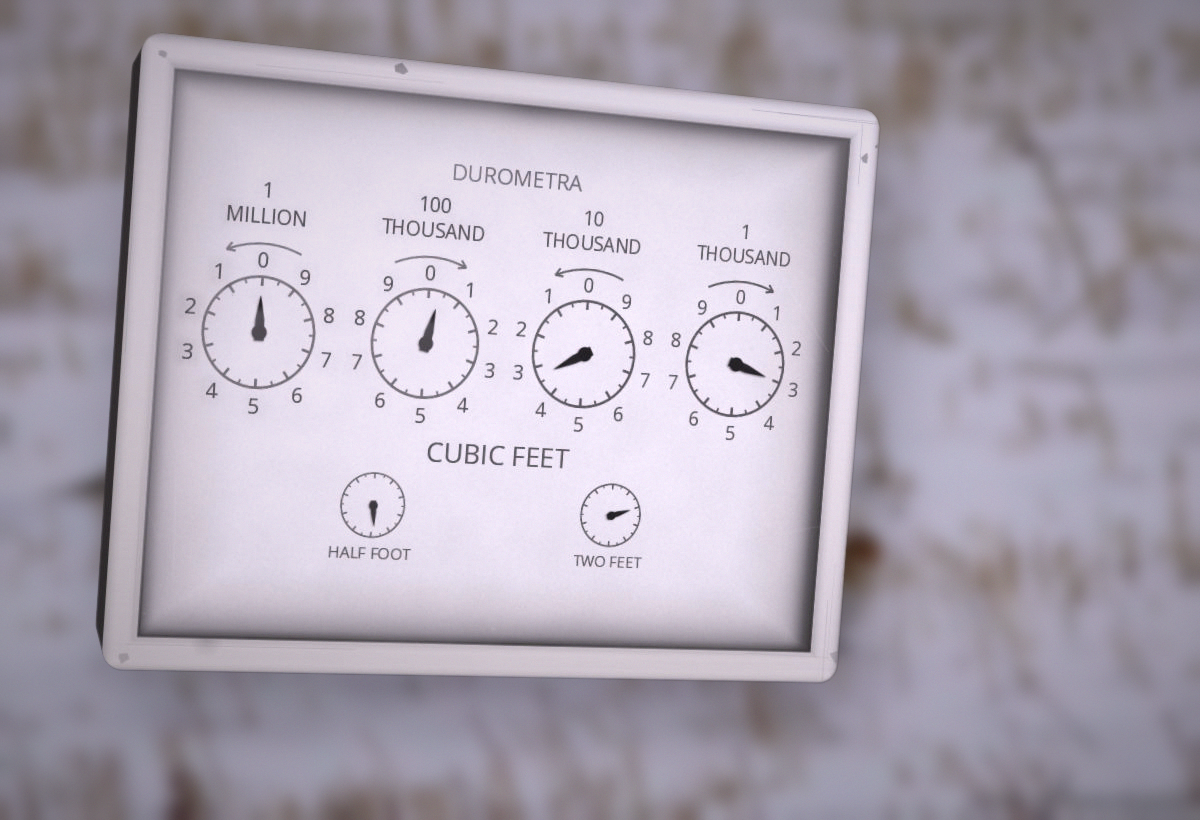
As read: value=3300 unit=ft³
